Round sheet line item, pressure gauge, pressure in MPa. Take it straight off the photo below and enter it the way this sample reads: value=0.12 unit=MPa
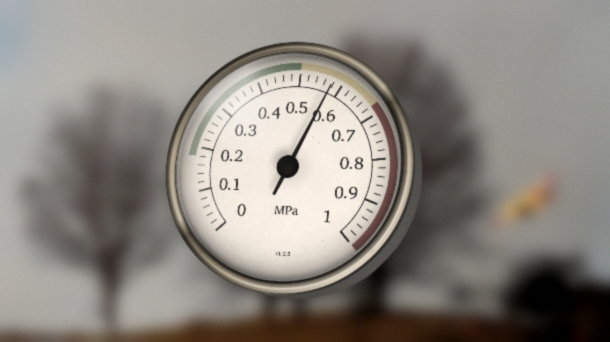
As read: value=0.58 unit=MPa
